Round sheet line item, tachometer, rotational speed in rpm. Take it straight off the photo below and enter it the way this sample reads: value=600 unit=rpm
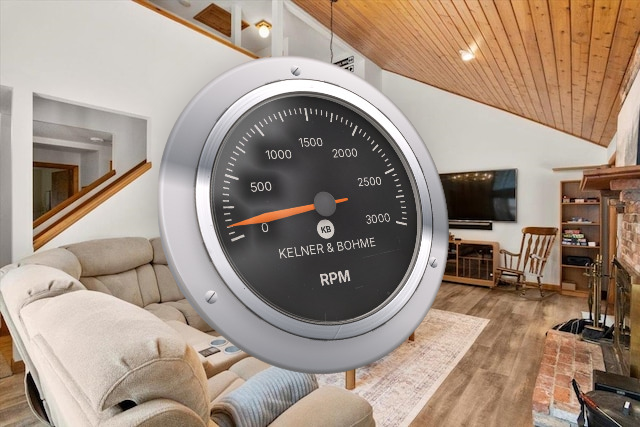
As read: value=100 unit=rpm
